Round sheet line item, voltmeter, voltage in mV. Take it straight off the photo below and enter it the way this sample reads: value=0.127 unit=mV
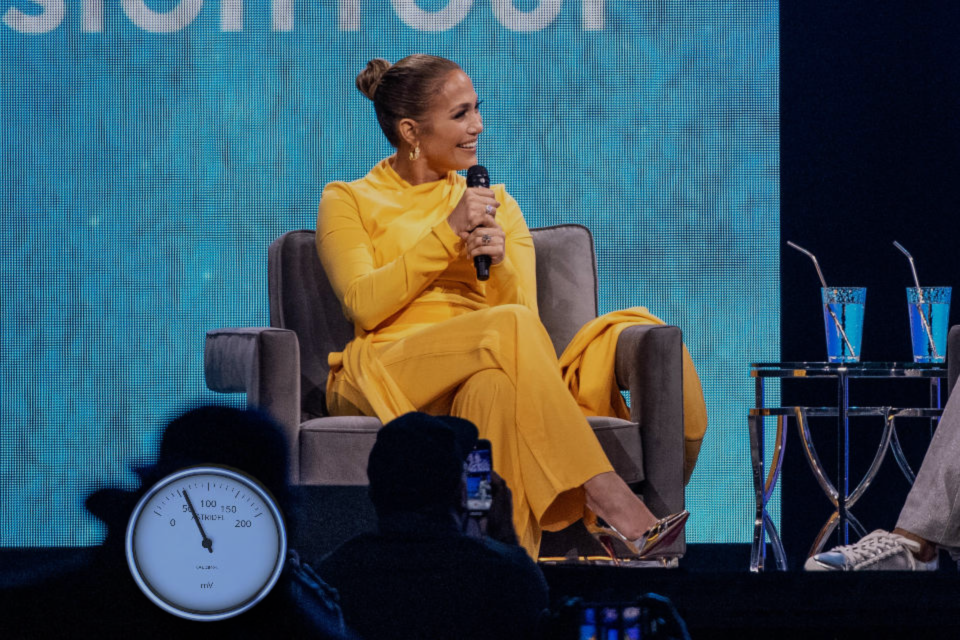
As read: value=60 unit=mV
